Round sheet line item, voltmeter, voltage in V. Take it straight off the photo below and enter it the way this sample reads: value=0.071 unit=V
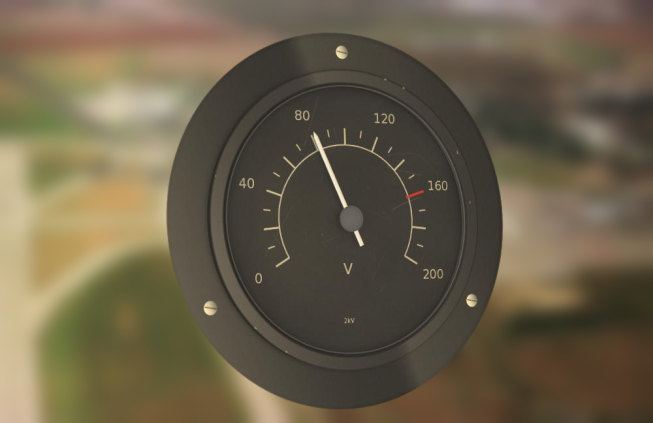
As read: value=80 unit=V
